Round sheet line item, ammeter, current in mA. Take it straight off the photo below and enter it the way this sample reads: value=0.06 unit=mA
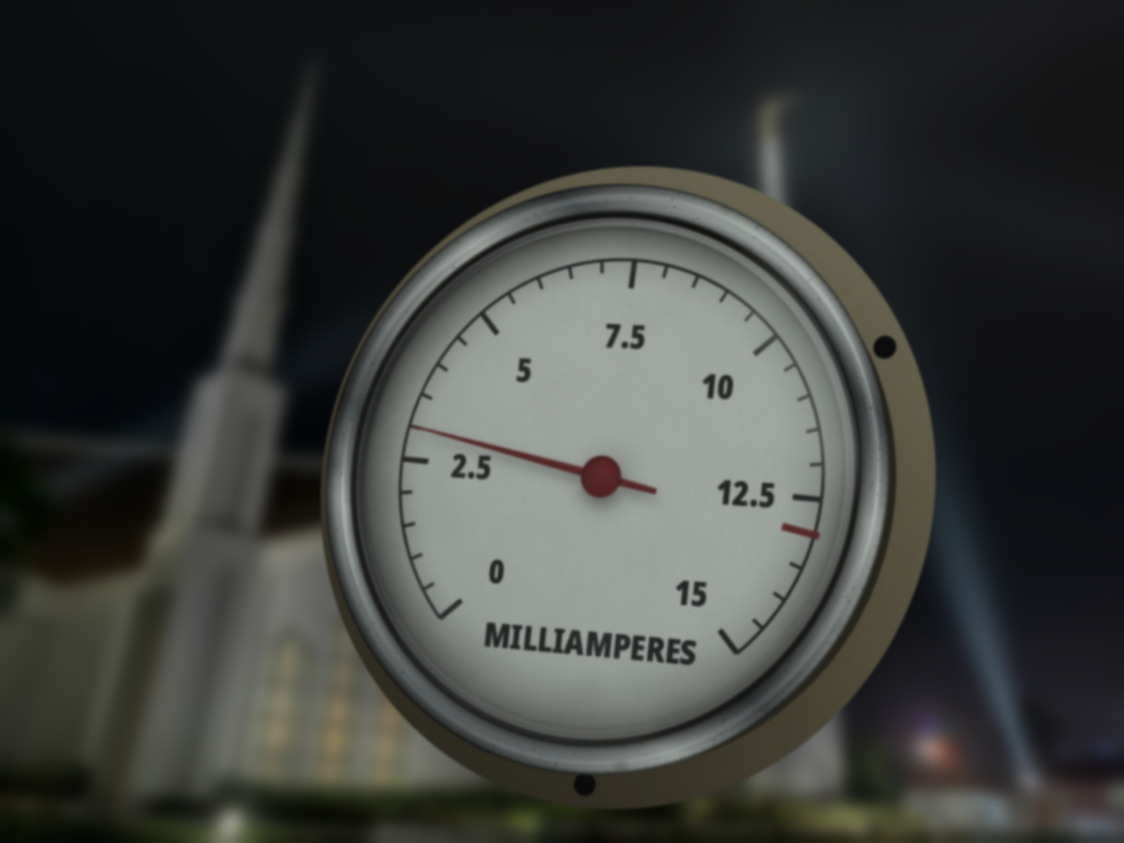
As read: value=3 unit=mA
